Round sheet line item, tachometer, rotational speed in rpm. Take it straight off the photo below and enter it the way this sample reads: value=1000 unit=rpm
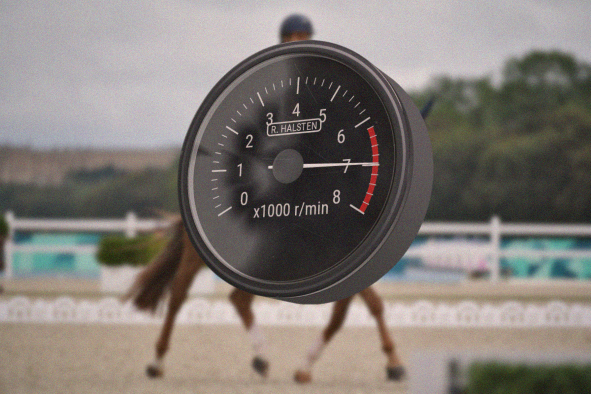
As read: value=7000 unit=rpm
